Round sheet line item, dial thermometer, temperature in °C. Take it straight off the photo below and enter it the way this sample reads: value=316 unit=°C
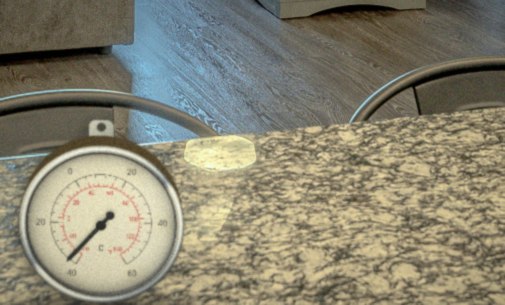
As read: value=-36 unit=°C
